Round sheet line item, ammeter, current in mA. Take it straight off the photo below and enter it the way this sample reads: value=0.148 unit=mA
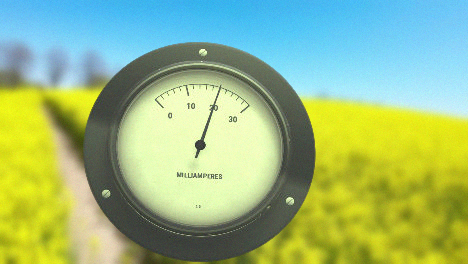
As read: value=20 unit=mA
